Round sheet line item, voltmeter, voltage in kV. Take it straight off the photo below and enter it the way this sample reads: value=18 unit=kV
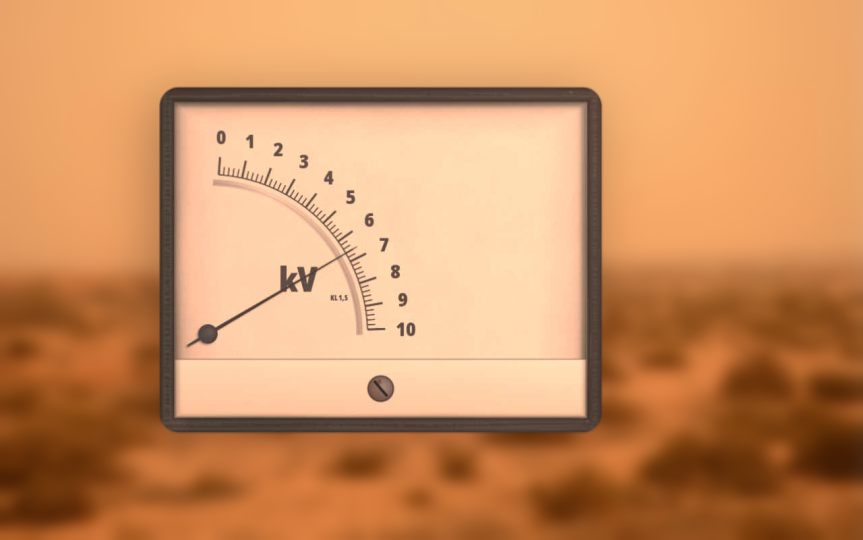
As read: value=6.6 unit=kV
